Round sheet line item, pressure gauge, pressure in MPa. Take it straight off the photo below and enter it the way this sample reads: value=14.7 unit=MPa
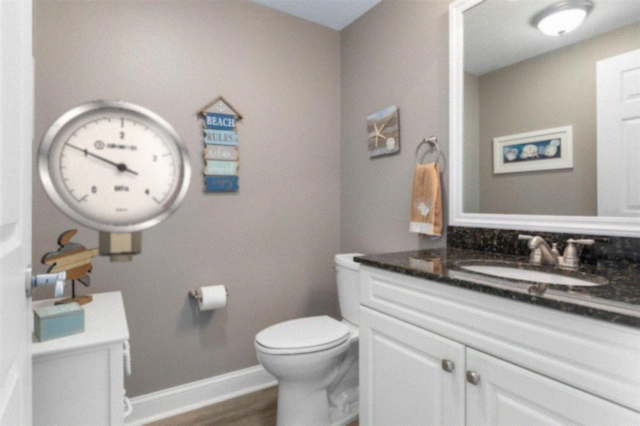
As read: value=1 unit=MPa
